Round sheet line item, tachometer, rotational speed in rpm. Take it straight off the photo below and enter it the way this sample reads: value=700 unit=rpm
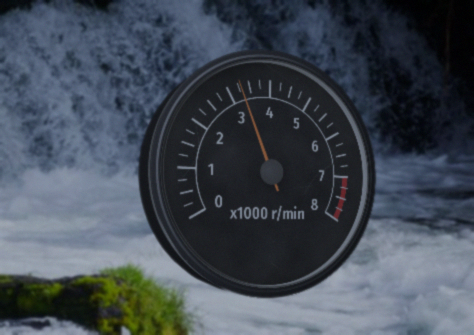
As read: value=3250 unit=rpm
